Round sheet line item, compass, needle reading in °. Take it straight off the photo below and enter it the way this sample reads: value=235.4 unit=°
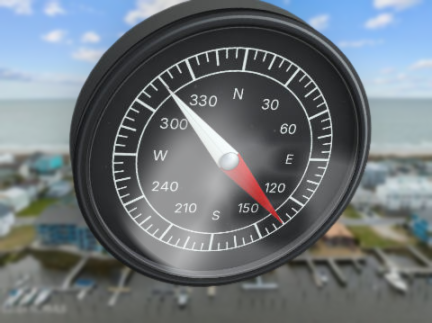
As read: value=135 unit=°
